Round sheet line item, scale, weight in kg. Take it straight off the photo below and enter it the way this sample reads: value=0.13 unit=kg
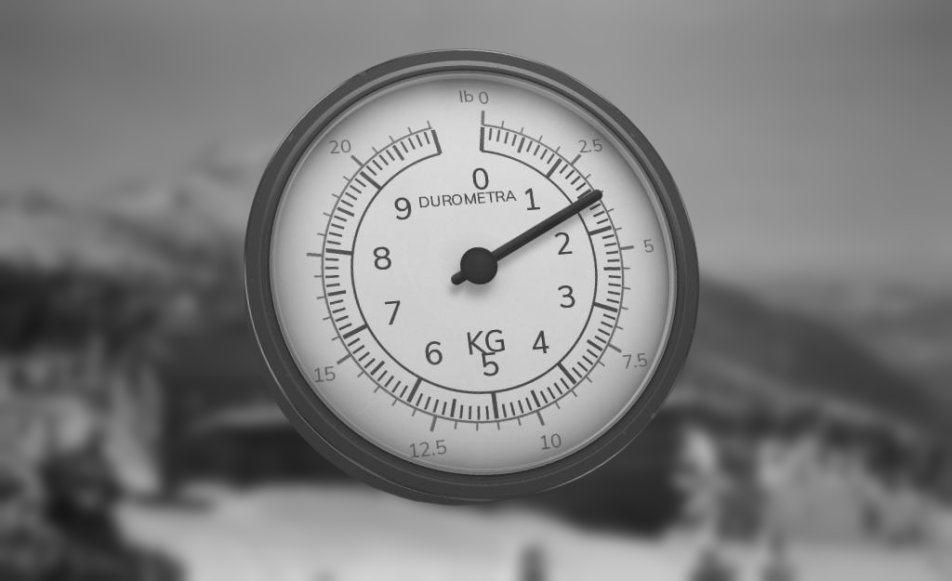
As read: value=1.6 unit=kg
